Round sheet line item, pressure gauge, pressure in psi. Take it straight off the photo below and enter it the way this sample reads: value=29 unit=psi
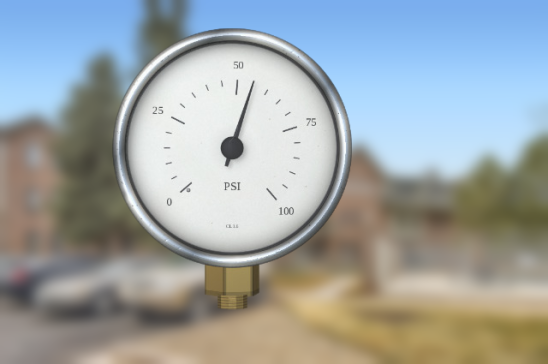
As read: value=55 unit=psi
